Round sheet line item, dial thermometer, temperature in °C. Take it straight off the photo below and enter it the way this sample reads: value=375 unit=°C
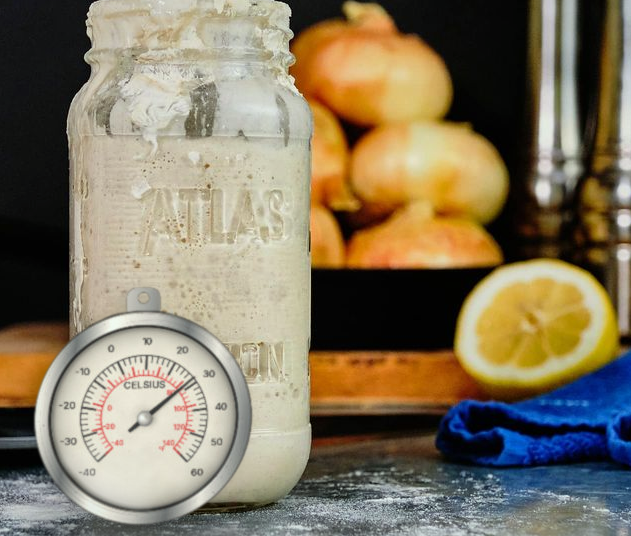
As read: value=28 unit=°C
